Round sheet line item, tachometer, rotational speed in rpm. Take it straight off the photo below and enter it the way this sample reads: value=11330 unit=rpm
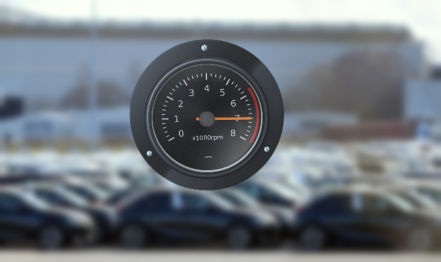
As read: value=7000 unit=rpm
